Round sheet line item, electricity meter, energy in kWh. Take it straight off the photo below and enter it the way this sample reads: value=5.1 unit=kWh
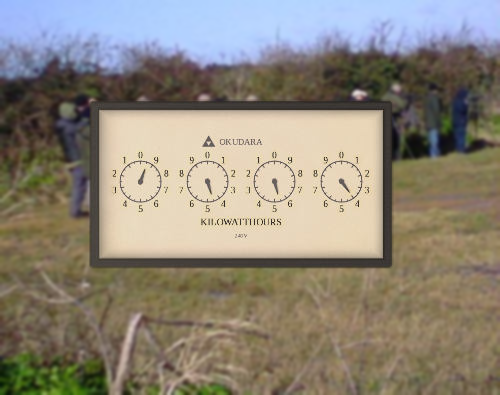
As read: value=9454 unit=kWh
